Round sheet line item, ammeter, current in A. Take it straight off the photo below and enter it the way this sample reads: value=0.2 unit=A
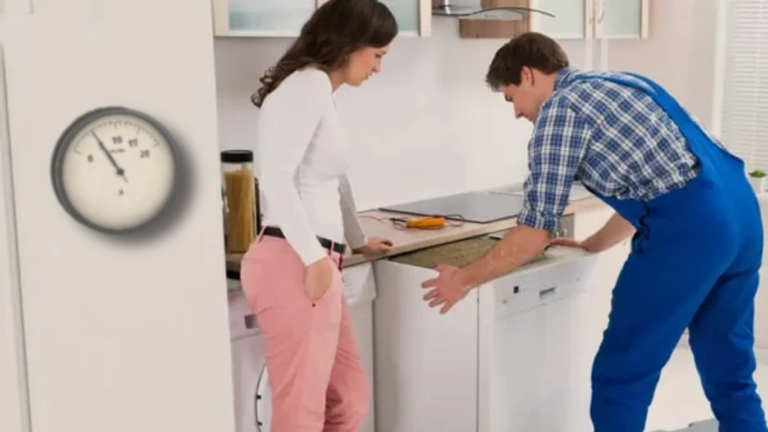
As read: value=5 unit=A
